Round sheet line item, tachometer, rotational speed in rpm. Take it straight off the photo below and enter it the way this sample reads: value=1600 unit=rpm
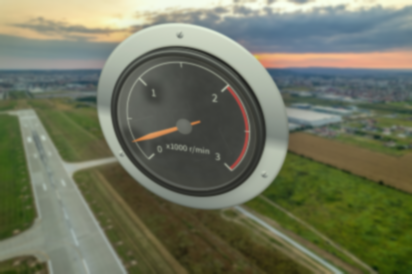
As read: value=250 unit=rpm
